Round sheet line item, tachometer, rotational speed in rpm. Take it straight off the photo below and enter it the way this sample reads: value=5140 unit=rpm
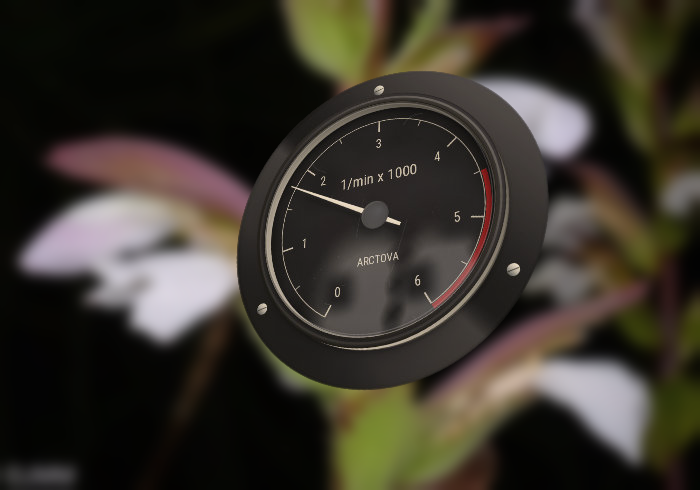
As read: value=1750 unit=rpm
